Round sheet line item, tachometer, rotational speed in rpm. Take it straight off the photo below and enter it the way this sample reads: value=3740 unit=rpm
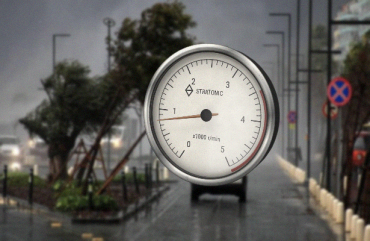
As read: value=800 unit=rpm
